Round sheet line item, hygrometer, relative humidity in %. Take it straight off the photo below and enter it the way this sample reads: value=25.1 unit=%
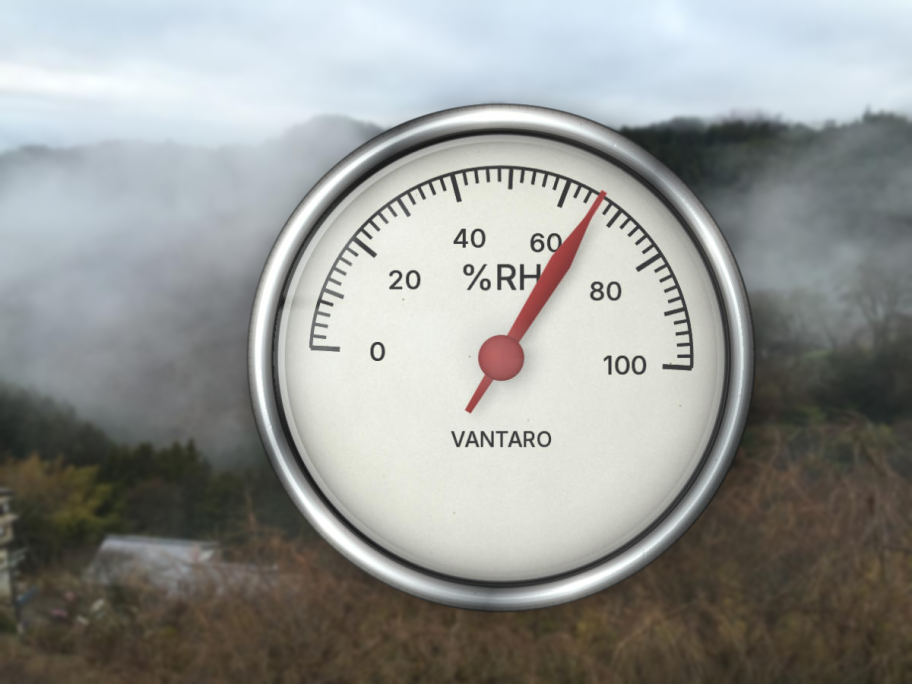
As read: value=66 unit=%
